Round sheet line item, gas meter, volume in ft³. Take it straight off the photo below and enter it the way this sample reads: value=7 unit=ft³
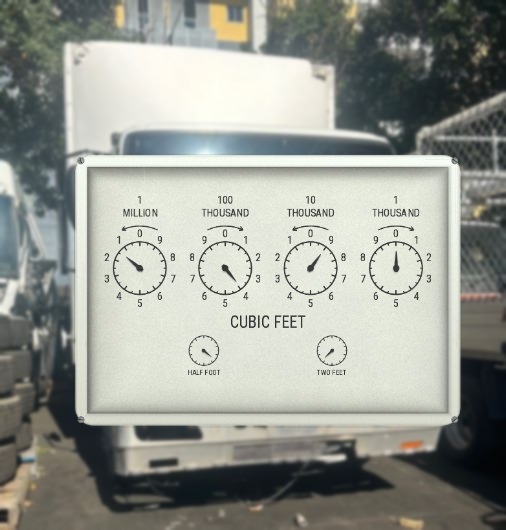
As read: value=139000 unit=ft³
